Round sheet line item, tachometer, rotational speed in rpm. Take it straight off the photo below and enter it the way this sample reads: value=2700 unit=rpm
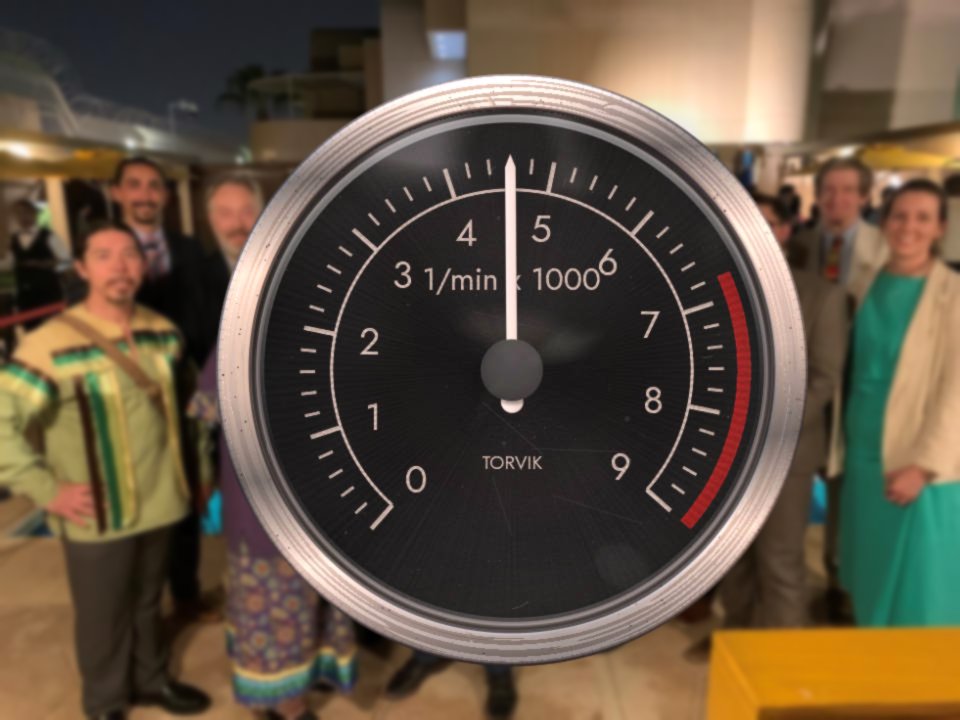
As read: value=4600 unit=rpm
